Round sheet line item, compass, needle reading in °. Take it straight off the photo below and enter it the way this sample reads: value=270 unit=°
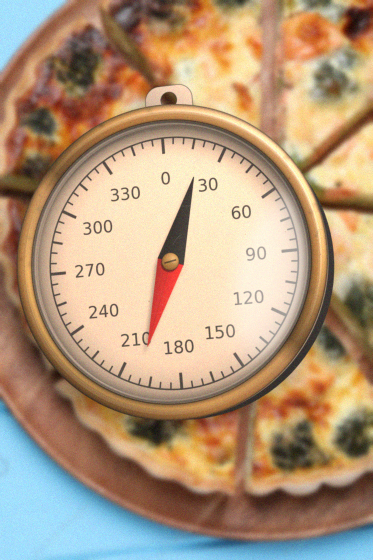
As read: value=200 unit=°
